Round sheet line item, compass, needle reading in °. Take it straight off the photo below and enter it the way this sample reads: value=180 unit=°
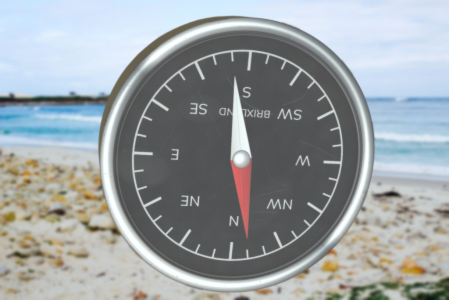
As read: value=350 unit=°
